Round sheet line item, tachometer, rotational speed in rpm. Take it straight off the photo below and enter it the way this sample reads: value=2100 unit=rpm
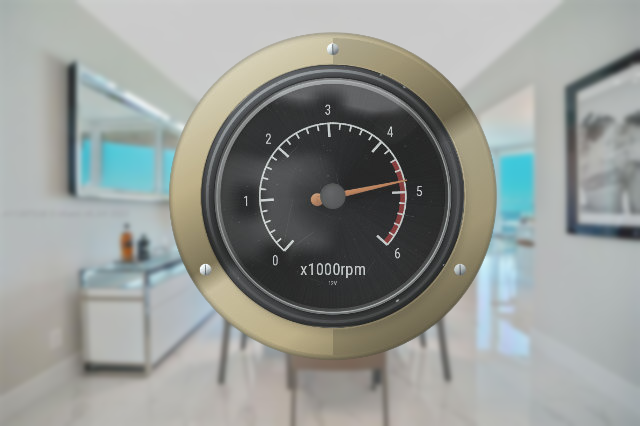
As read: value=4800 unit=rpm
